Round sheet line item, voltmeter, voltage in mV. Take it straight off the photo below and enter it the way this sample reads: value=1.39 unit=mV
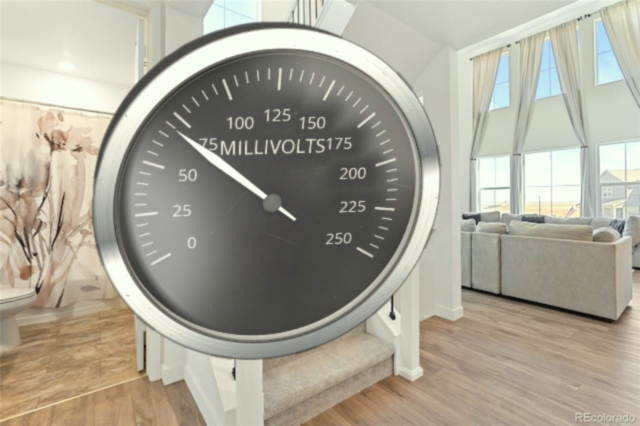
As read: value=70 unit=mV
